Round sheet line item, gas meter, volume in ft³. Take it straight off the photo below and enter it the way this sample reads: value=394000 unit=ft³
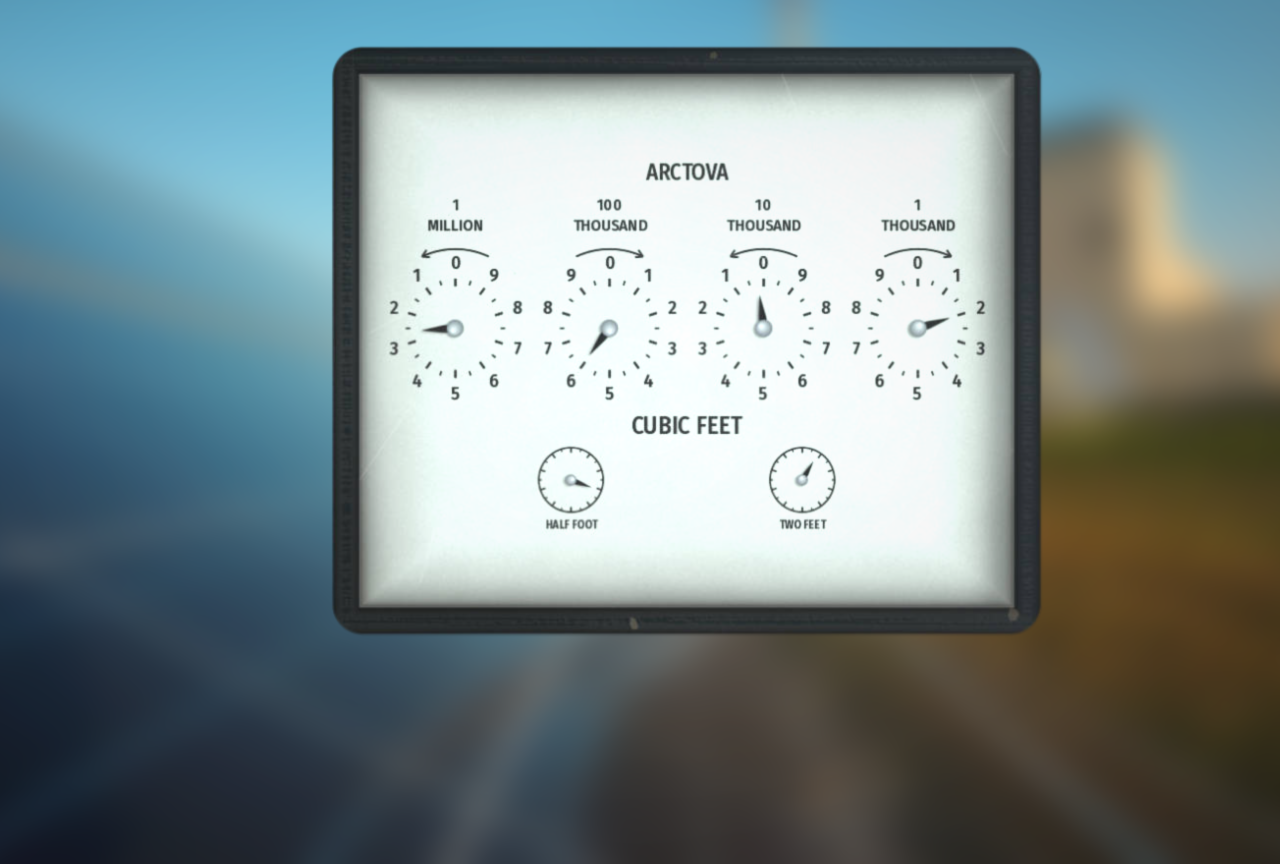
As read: value=260200 unit=ft³
